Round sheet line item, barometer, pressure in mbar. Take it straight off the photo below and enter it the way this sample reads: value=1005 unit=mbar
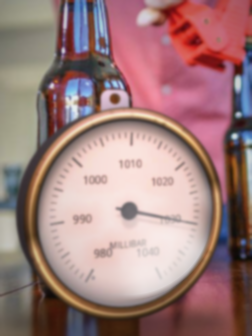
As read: value=1030 unit=mbar
